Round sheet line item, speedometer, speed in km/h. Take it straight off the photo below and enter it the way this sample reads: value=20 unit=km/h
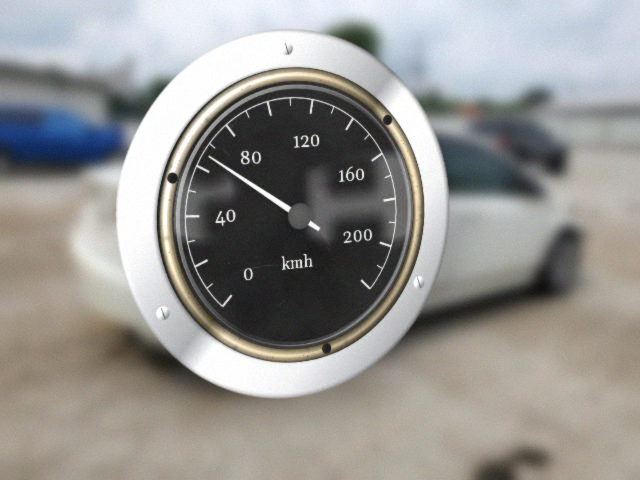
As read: value=65 unit=km/h
